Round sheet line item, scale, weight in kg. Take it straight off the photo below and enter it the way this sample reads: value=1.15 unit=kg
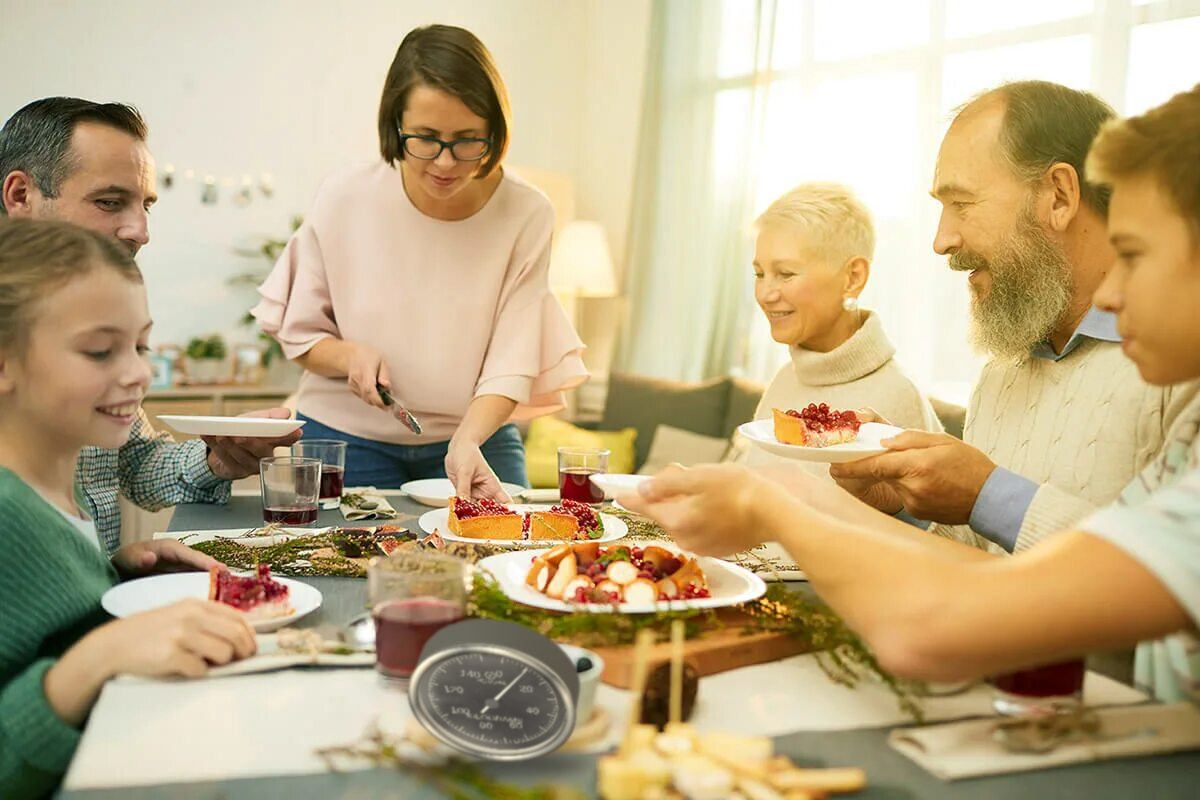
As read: value=10 unit=kg
